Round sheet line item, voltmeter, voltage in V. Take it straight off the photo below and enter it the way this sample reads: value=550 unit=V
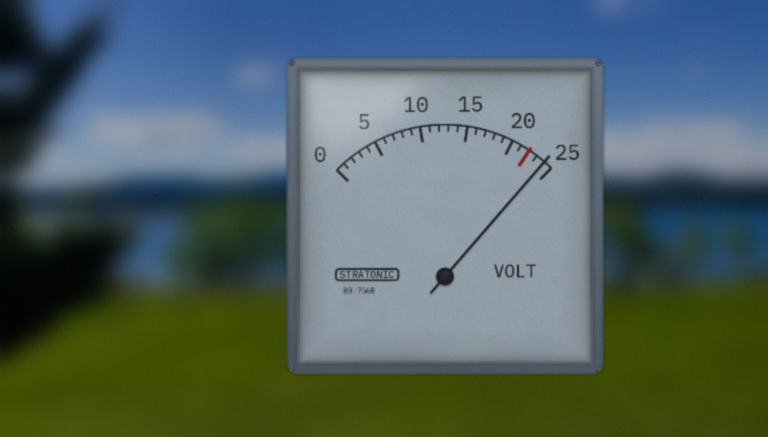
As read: value=24 unit=V
